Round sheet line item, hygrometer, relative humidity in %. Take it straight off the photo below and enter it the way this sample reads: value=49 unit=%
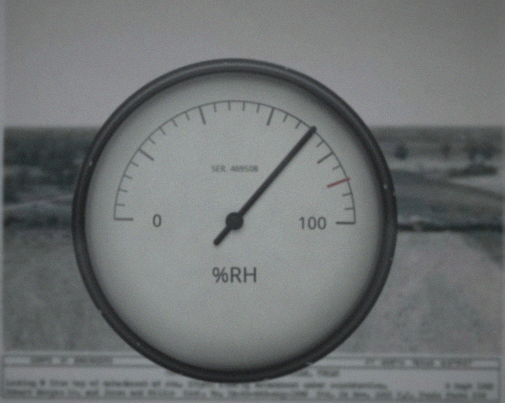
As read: value=72 unit=%
